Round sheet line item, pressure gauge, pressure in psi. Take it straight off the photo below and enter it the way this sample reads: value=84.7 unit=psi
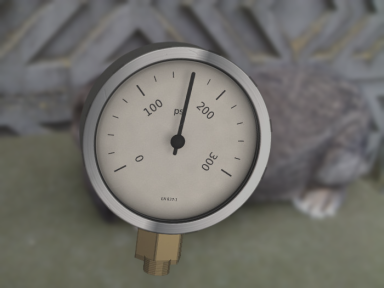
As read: value=160 unit=psi
